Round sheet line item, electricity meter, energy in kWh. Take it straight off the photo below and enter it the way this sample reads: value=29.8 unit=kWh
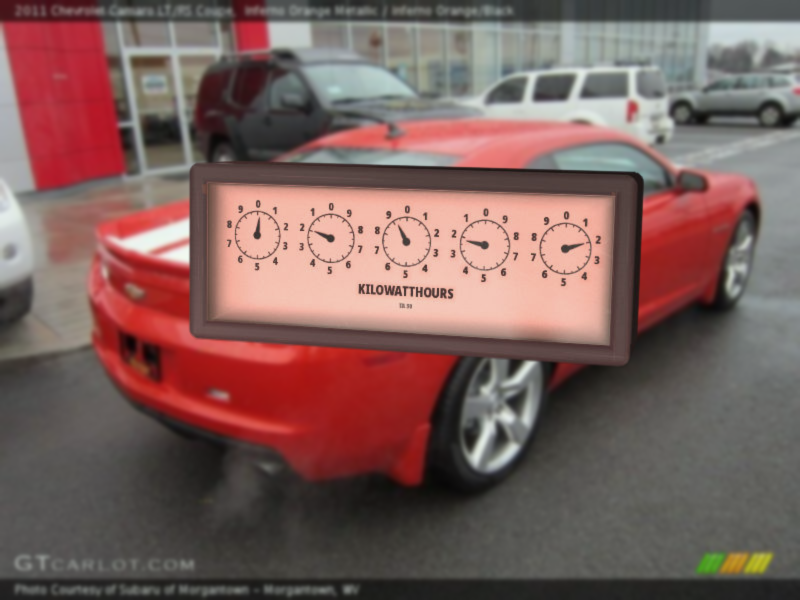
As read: value=1922 unit=kWh
